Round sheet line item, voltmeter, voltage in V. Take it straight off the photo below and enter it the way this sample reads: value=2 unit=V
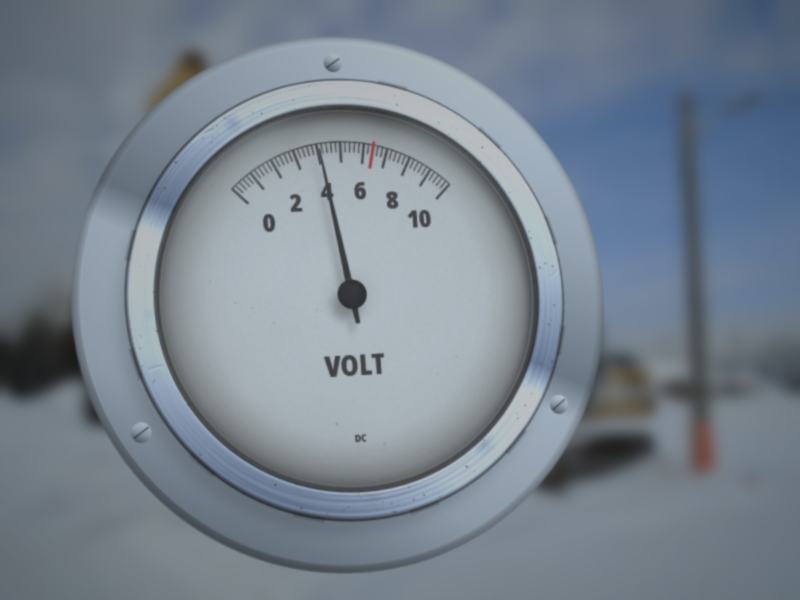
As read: value=4 unit=V
